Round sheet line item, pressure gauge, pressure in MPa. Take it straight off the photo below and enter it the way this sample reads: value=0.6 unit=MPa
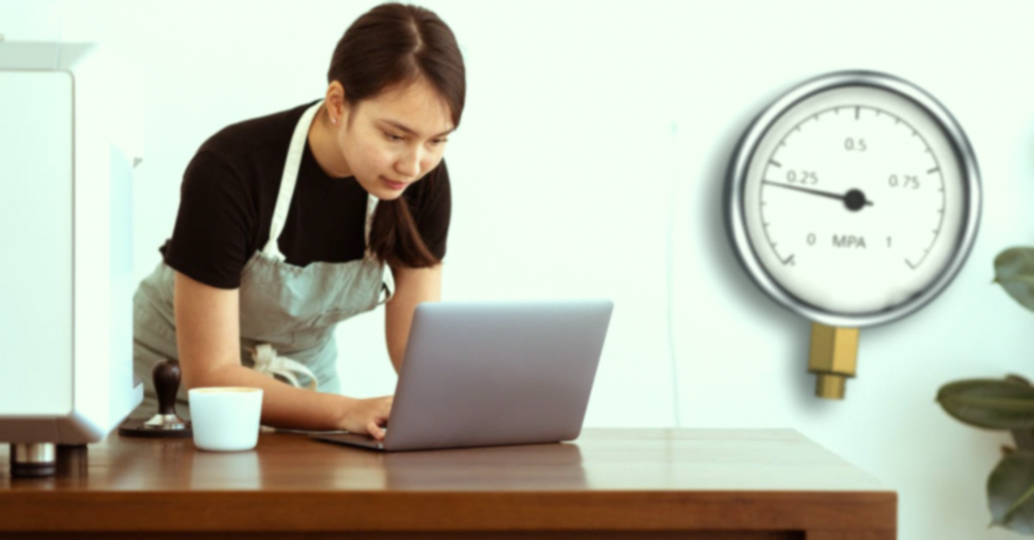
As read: value=0.2 unit=MPa
